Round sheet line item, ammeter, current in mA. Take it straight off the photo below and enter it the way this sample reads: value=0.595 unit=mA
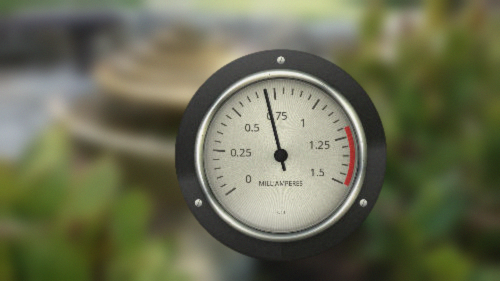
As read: value=0.7 unit=mA
